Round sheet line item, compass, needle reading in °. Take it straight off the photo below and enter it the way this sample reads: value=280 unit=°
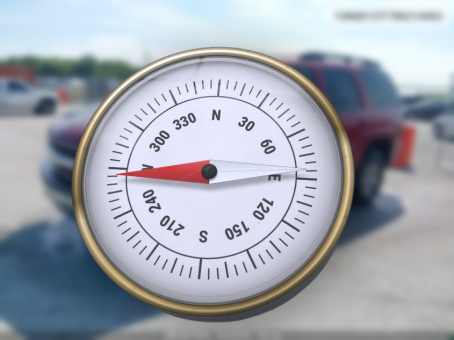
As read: value=265 unit=°
